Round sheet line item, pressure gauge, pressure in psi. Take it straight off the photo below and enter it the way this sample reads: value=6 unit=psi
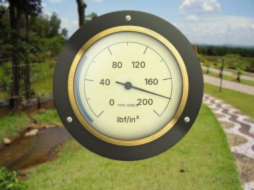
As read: value=180 unit=psi
